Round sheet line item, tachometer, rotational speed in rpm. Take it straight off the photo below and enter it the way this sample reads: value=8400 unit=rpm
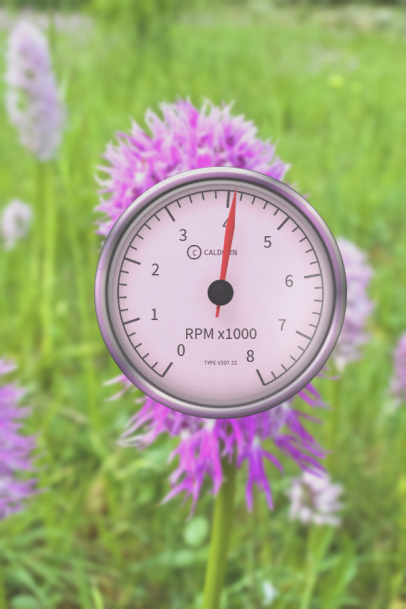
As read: value=4100 unit=rpm
